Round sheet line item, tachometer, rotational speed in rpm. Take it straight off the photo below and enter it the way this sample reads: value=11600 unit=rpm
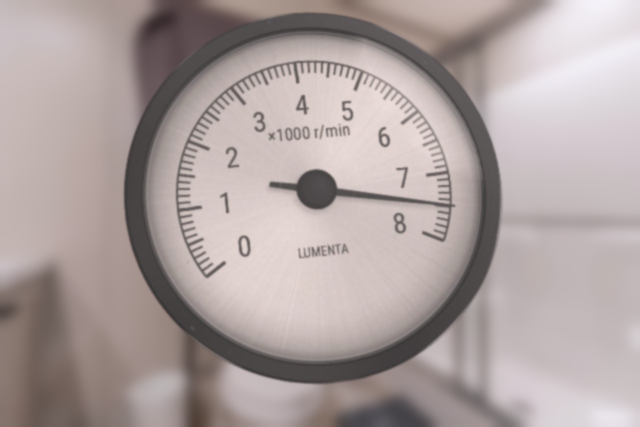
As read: value=7500 unit=rpm
